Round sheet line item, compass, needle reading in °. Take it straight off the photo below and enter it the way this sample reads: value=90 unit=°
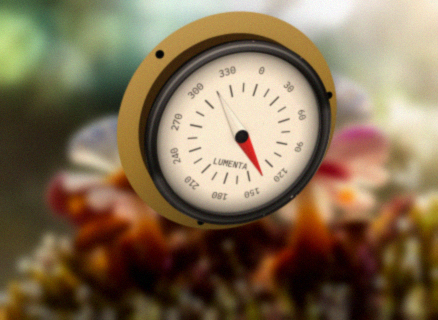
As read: value=135 unit=°
